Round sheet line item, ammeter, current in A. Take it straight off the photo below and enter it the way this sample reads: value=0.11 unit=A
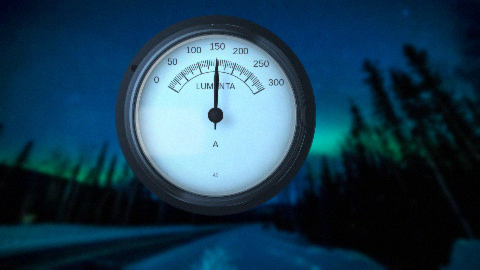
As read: value=150 unit=A
